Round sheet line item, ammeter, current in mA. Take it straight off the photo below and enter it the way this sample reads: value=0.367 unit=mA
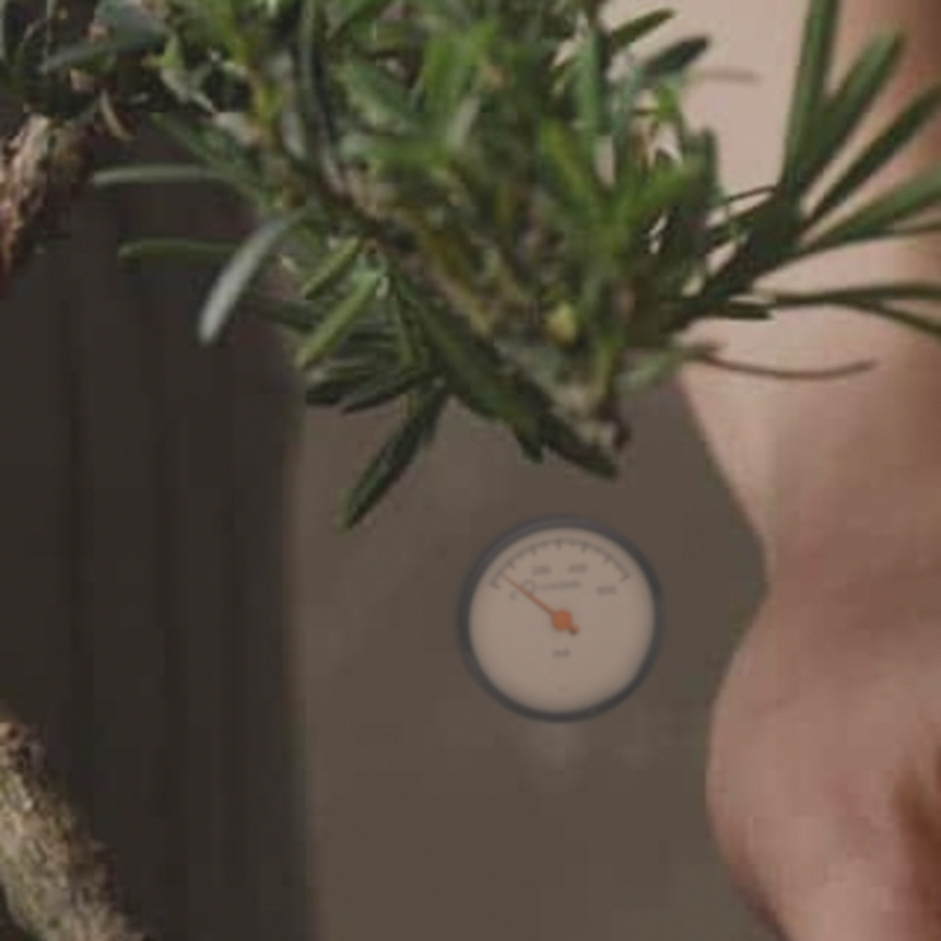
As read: value=50 unit=mA
